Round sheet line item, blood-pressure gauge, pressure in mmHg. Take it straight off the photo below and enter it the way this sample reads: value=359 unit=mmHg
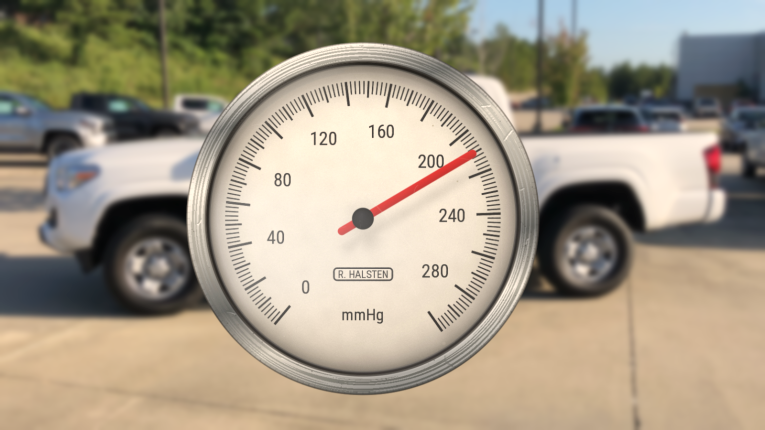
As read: value=210 unit=mmHg
